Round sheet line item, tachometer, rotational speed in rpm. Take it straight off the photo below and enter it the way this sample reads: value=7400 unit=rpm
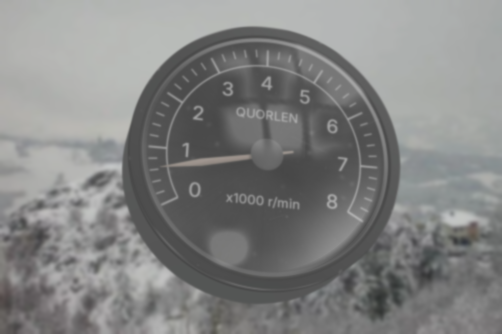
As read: value=600 unit=rpm
